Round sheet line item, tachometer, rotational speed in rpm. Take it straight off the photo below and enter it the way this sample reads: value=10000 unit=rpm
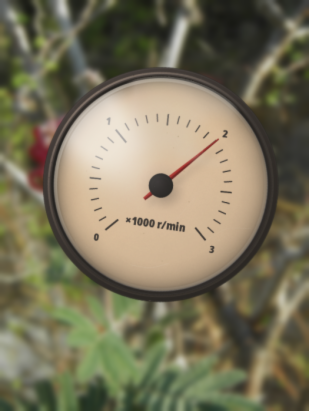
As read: value=2000 unit=rpm
